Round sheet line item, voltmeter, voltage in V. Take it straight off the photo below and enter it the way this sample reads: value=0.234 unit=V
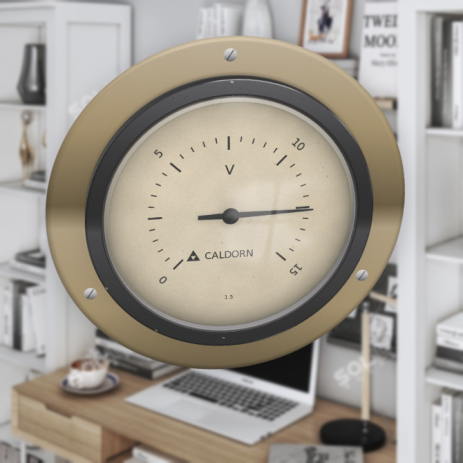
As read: value=12.5 unit=V
